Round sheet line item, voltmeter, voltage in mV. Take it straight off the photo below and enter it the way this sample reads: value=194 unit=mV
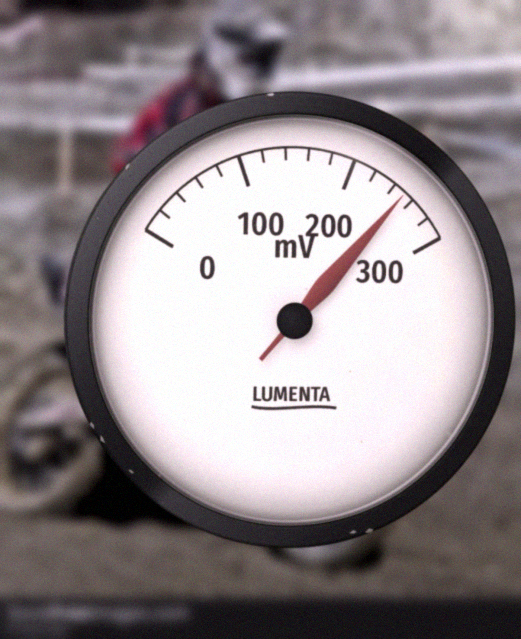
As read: value=250 unit=mV
